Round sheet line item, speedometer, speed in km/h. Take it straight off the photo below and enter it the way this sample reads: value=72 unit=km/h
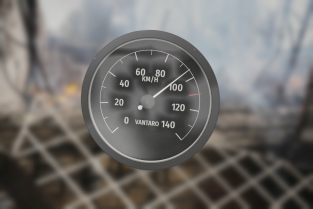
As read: value=95 unit=km/h
